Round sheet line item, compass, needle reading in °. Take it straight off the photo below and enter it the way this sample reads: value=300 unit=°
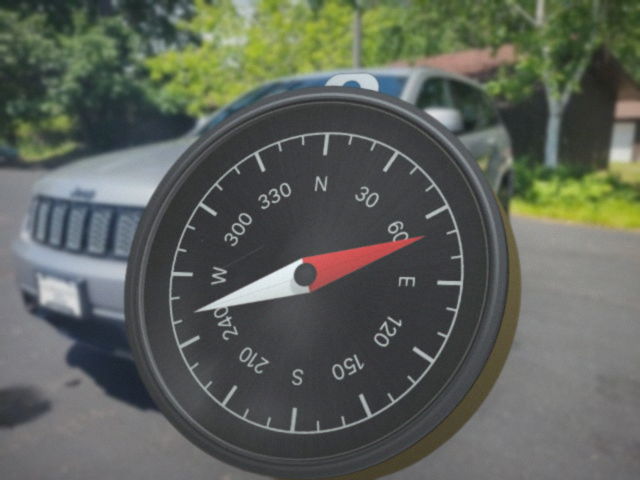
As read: value=70 unit=°
